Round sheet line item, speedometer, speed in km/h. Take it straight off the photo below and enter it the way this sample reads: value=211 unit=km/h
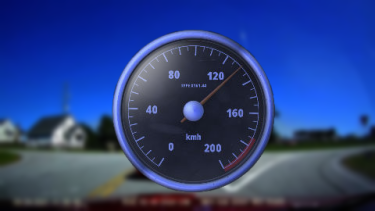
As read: value=130 unit=km/h
